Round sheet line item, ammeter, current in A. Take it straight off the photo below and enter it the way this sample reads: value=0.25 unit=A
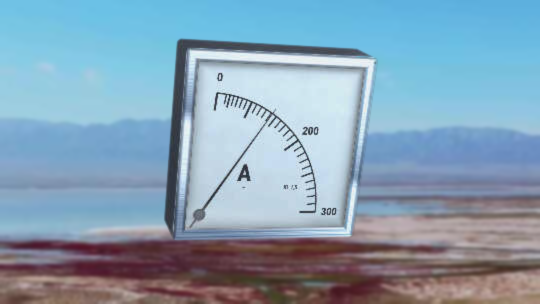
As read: value=140 unit=A
